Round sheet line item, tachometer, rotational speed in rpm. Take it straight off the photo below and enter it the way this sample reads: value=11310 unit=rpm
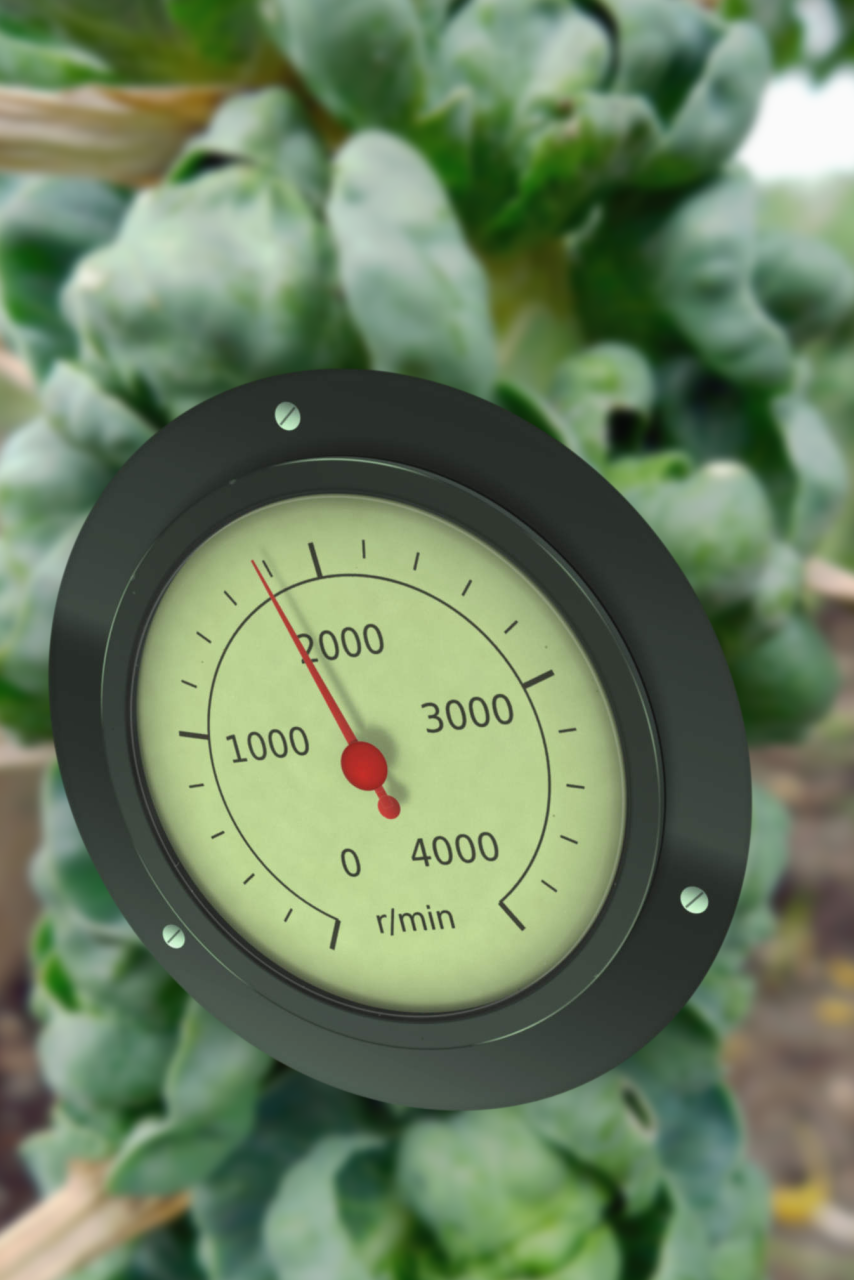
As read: value=1800 unit=rpm
